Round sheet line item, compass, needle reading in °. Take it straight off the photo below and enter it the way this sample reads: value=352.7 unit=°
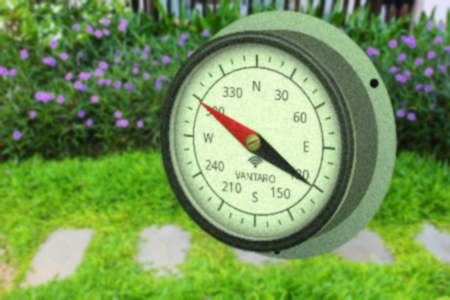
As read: value=300 unit=°
